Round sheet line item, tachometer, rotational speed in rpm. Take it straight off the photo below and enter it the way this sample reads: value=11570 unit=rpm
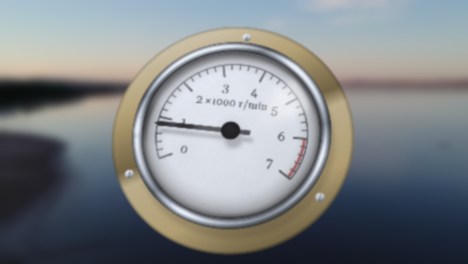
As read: value=800 unit=rpm
